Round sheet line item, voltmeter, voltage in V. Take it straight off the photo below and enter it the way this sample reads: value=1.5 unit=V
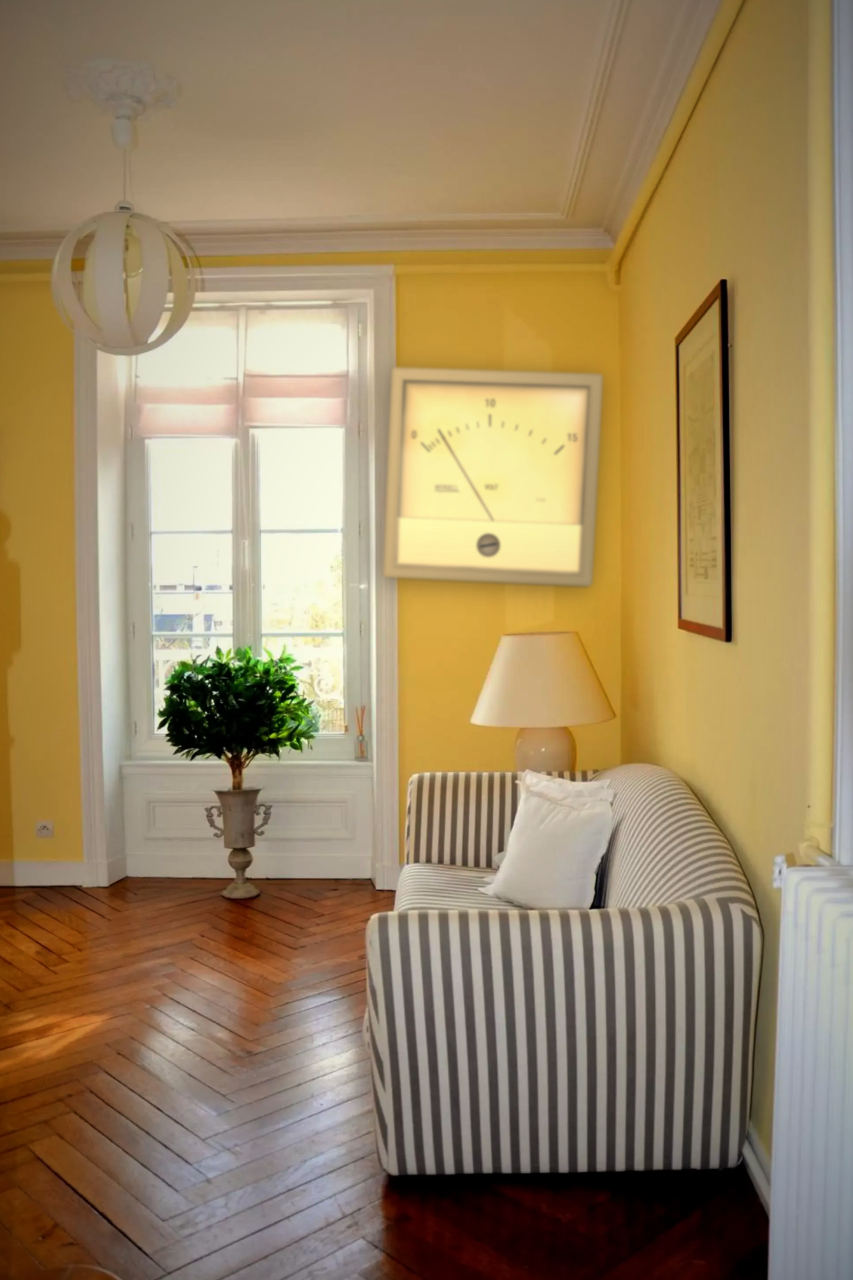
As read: value=5 unit=V
